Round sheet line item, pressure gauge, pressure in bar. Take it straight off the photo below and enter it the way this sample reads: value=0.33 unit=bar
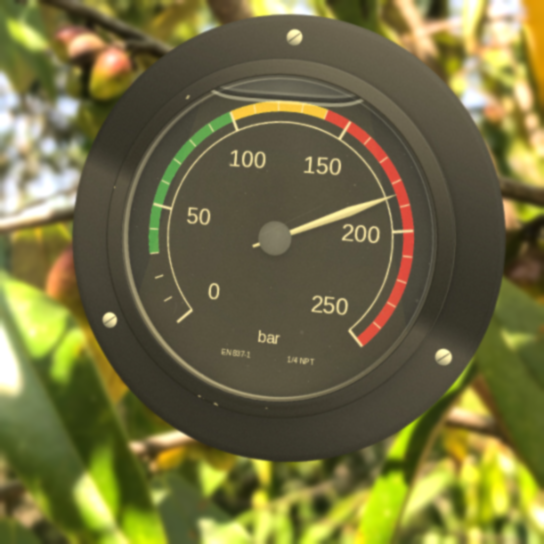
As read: value=185 unit=bar
